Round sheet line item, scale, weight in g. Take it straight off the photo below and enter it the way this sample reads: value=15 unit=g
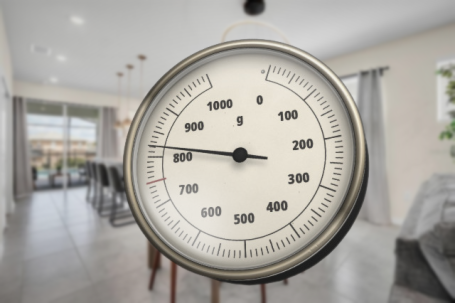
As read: value=820 unit=g
